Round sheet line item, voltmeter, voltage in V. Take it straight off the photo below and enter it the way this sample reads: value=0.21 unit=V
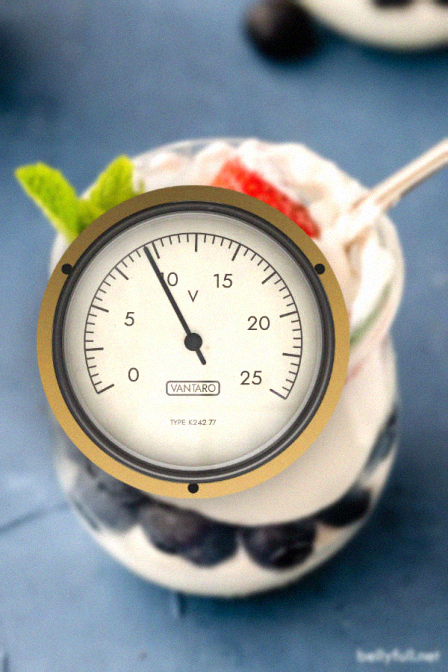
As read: value=9.5 unit=V
